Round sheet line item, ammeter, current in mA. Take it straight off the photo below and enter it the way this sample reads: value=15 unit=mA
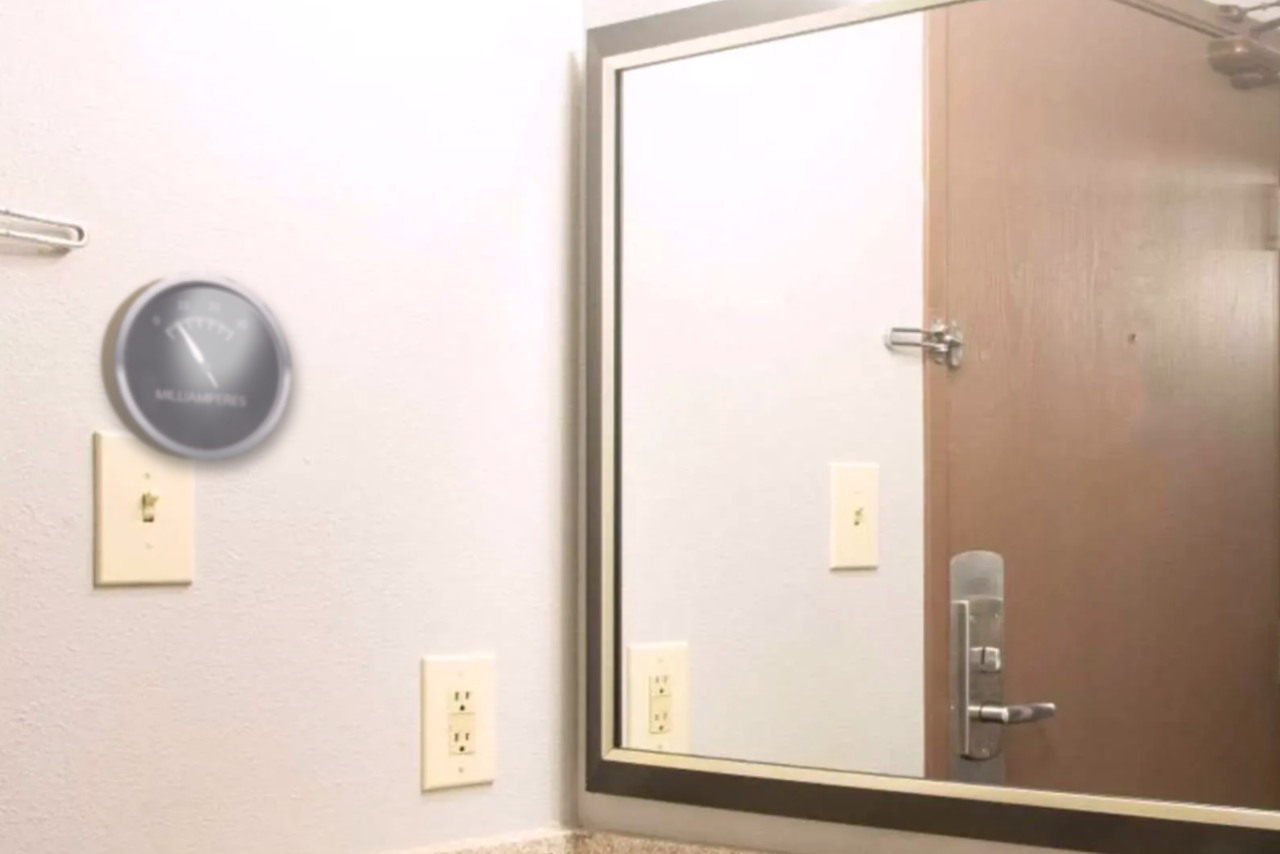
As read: value=5 unit=mA
